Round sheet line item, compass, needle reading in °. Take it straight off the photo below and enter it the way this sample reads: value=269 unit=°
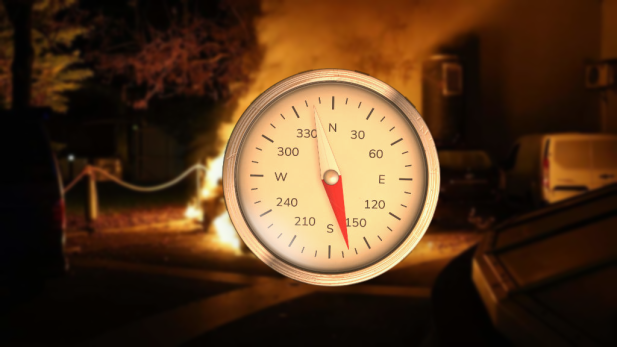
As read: value=165 unit=°
